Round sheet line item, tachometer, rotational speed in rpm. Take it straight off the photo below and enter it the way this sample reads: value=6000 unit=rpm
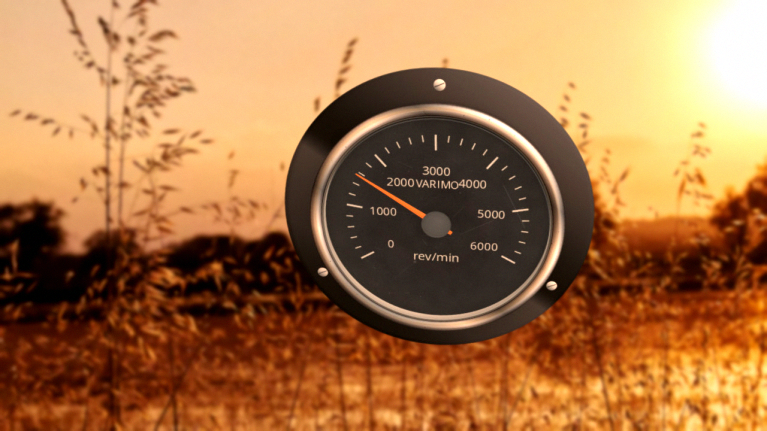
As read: value=1600 unit=rpm
